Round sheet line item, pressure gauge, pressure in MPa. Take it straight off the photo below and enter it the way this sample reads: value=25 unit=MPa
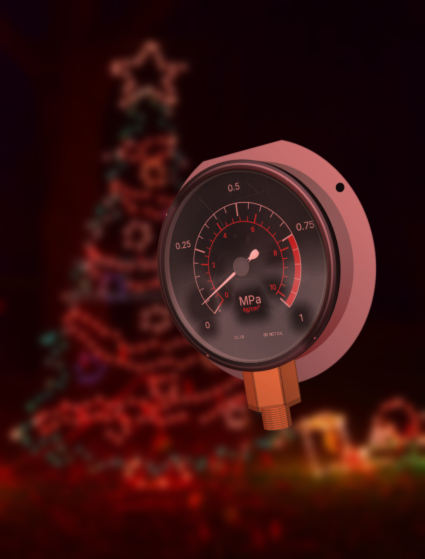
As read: value=0.05 unit=MPa
